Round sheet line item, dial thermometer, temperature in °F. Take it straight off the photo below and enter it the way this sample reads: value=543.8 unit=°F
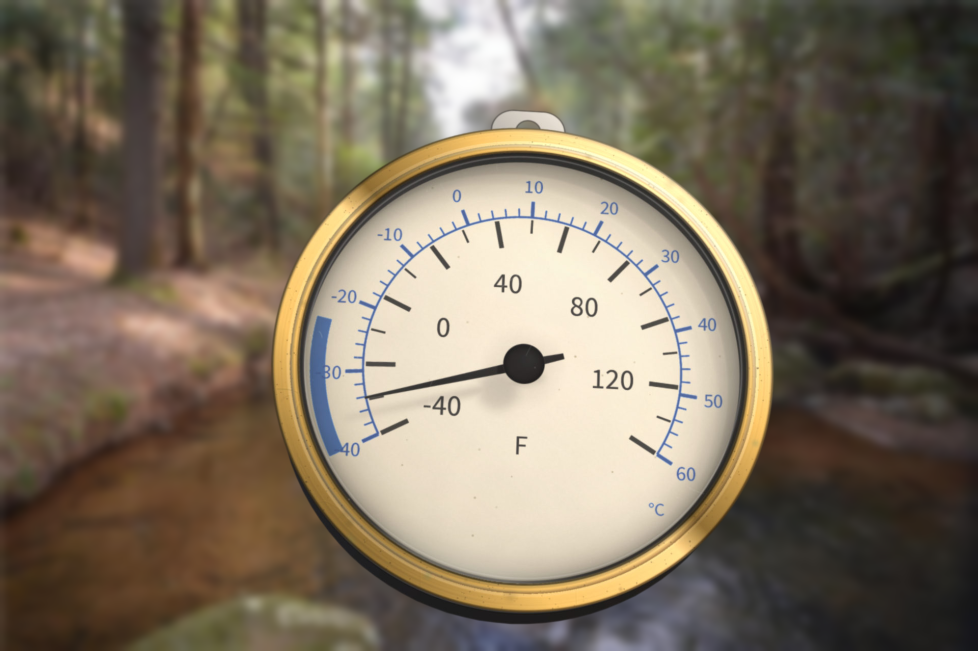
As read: value=-30 unit=°F
